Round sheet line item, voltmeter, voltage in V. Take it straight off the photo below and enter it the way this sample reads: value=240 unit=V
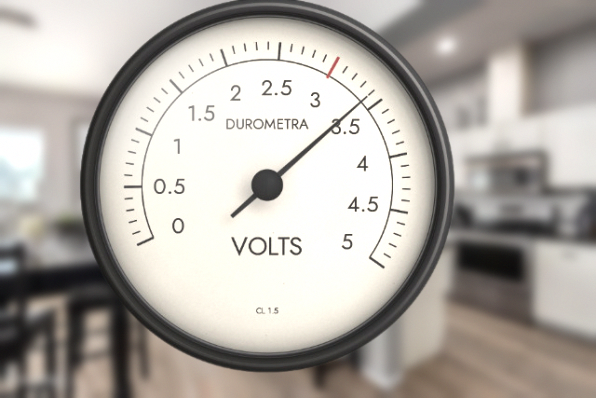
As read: value=3.4 unit=V
